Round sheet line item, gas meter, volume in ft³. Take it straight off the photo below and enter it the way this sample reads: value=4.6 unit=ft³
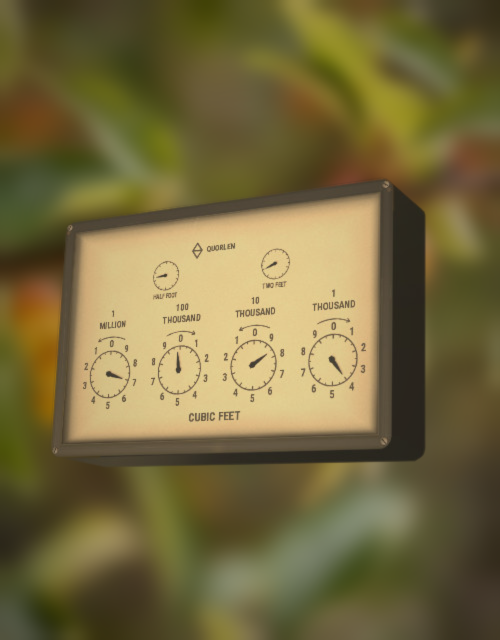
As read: value=698400 unit=ft³
